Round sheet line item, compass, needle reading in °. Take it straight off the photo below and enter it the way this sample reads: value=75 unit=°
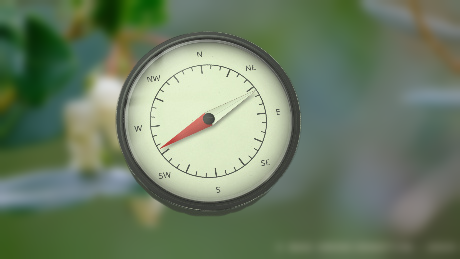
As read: value=245 unit=°
